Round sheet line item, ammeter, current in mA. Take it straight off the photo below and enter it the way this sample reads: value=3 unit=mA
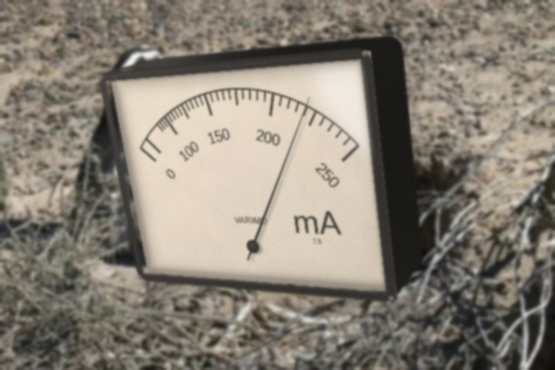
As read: value=220 unit=mA
